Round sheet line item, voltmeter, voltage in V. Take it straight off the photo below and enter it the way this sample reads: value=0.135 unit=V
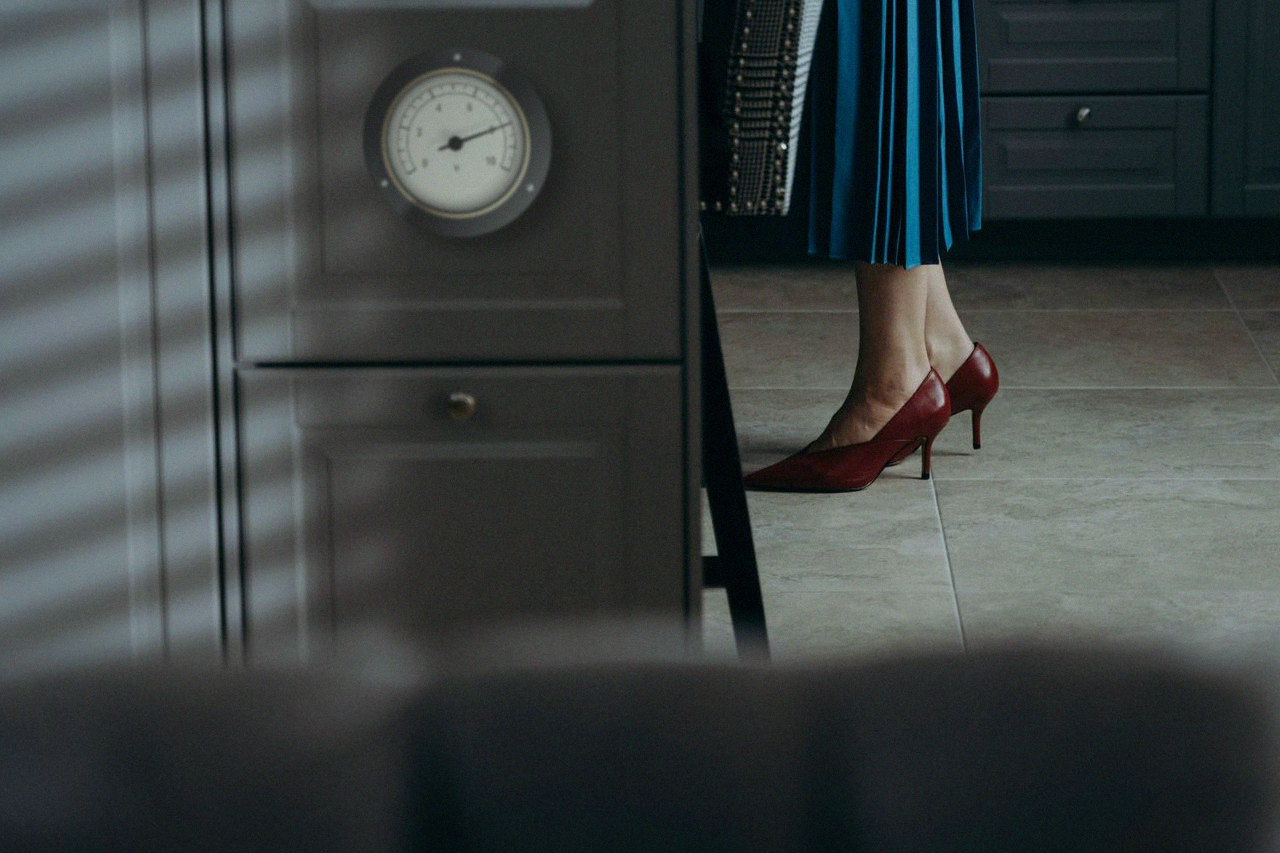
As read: value=8 unit=V
